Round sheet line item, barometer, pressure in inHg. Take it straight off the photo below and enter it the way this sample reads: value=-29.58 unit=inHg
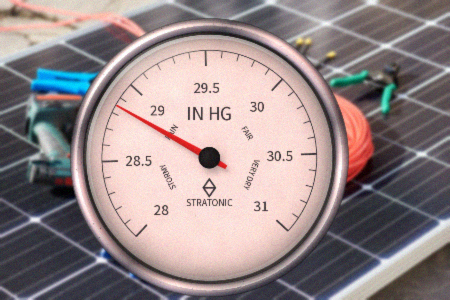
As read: value=28.85 unit=inHg
